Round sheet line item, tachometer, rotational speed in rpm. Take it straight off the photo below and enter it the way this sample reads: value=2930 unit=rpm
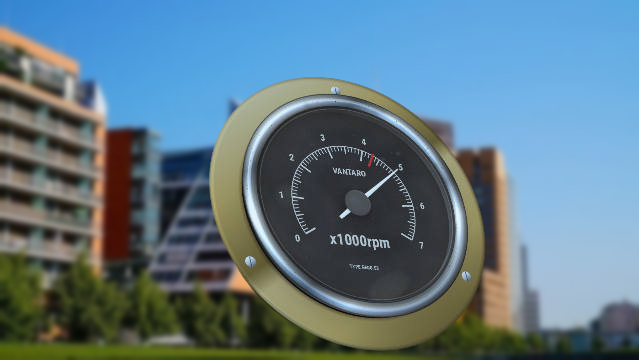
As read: value=5000 unit=rpm
